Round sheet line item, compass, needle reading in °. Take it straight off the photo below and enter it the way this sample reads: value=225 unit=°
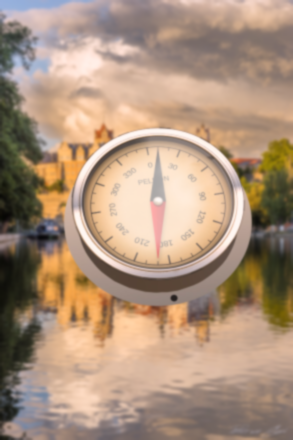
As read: value=190 unit=°
